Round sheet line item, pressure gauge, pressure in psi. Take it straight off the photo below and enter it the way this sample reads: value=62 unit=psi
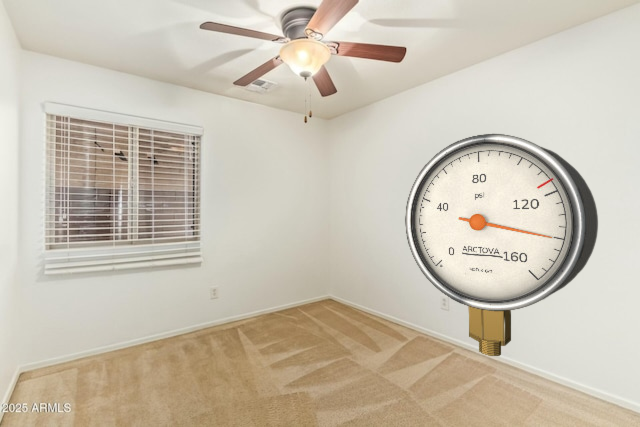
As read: value=140 unit=psi
